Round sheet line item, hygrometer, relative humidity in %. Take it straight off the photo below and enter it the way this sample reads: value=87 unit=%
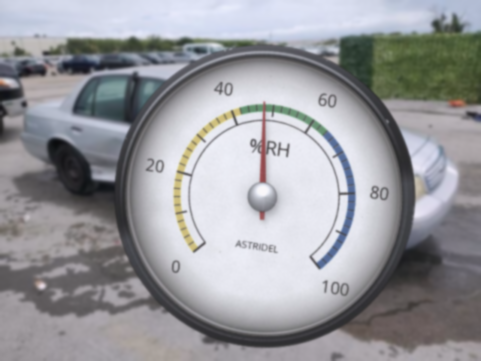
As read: value=48 unit=%
